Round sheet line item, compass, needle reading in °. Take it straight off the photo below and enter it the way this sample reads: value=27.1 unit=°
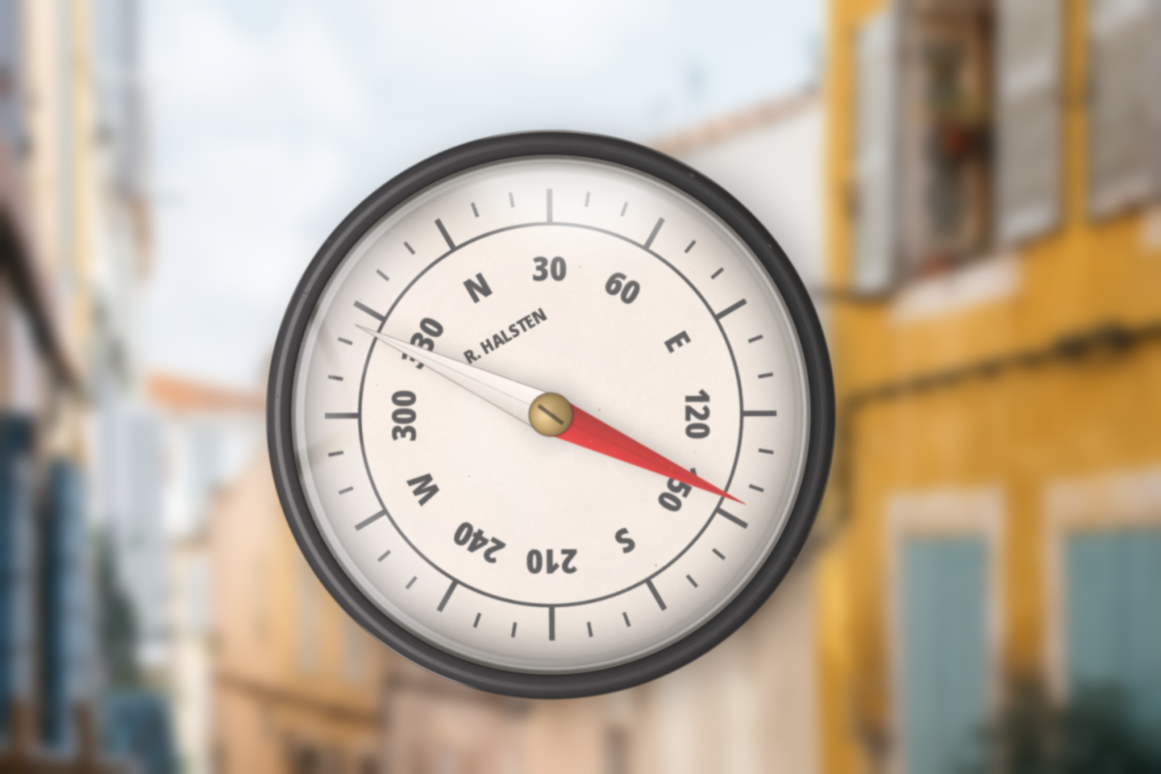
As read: value=145 unit=°
